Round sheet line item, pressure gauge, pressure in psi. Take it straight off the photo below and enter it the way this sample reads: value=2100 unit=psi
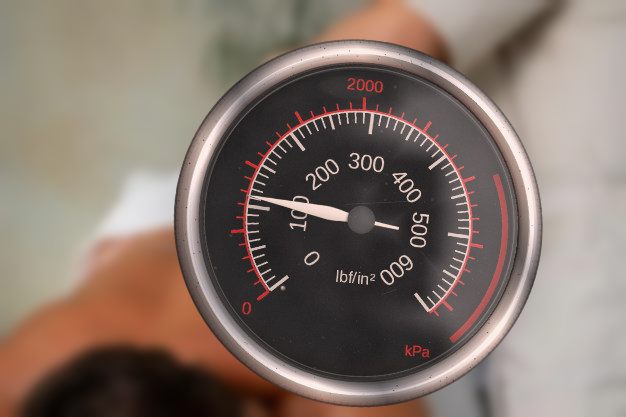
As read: value=110 unit=psi
